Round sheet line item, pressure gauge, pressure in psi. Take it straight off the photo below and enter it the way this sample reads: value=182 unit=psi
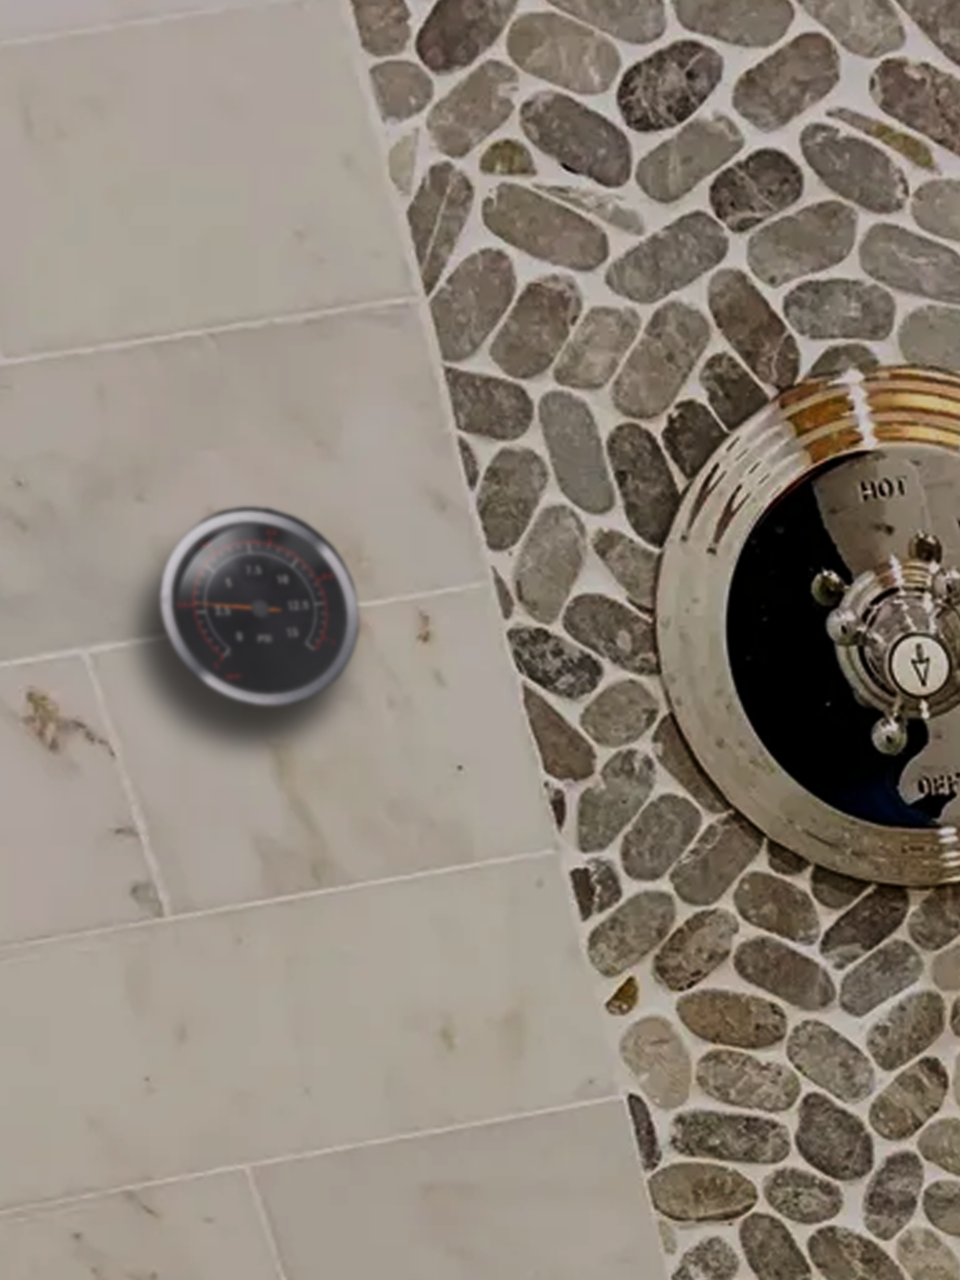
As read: value=3 unit=psi
